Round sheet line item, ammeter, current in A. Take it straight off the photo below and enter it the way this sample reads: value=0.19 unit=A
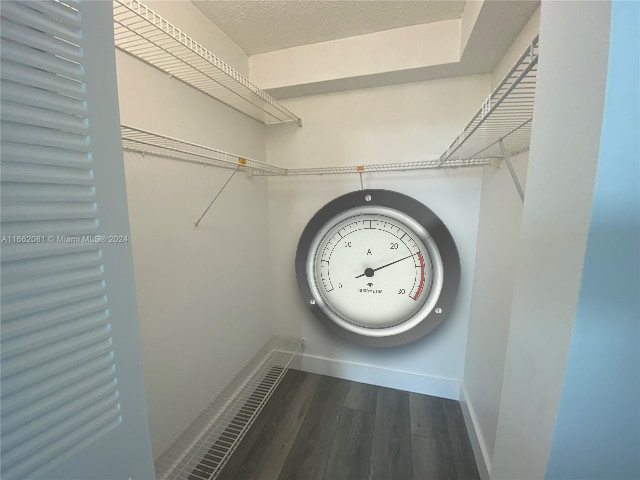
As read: value=23 unit=A
